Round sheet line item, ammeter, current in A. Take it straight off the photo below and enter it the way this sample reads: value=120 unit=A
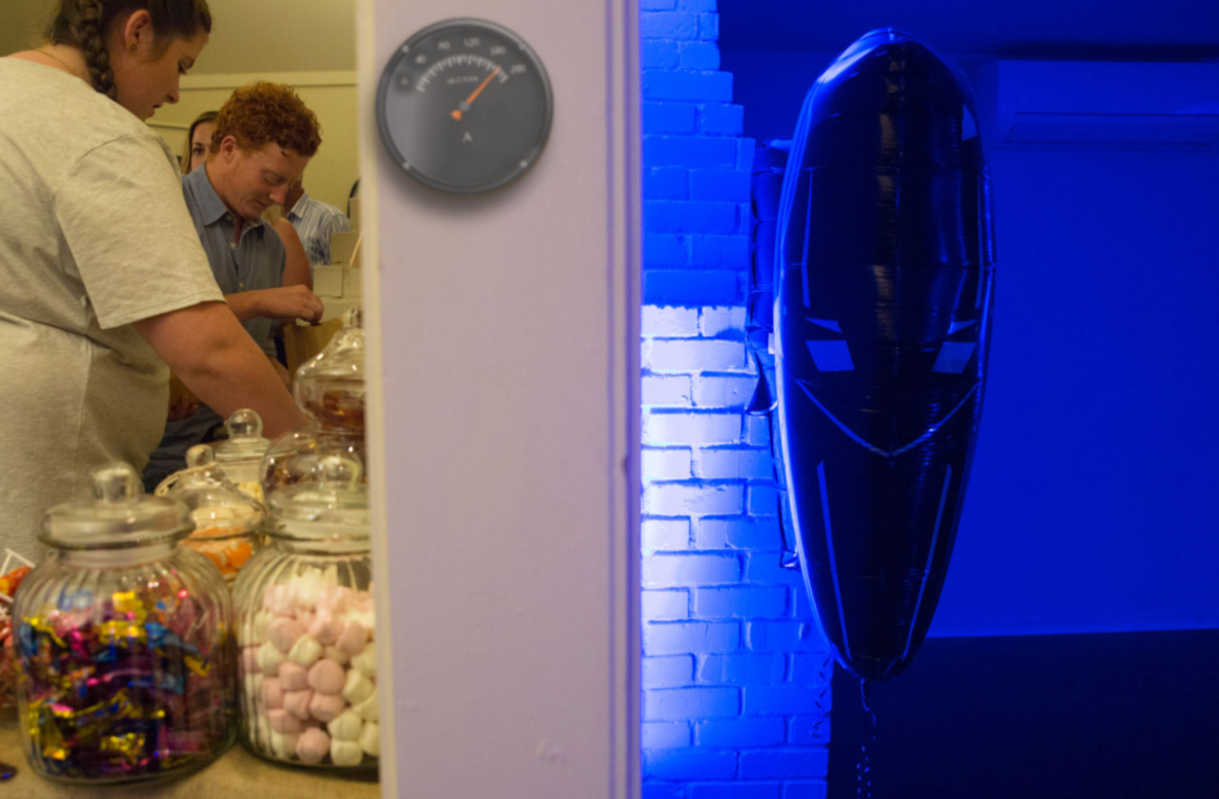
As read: value=180 unit=A
